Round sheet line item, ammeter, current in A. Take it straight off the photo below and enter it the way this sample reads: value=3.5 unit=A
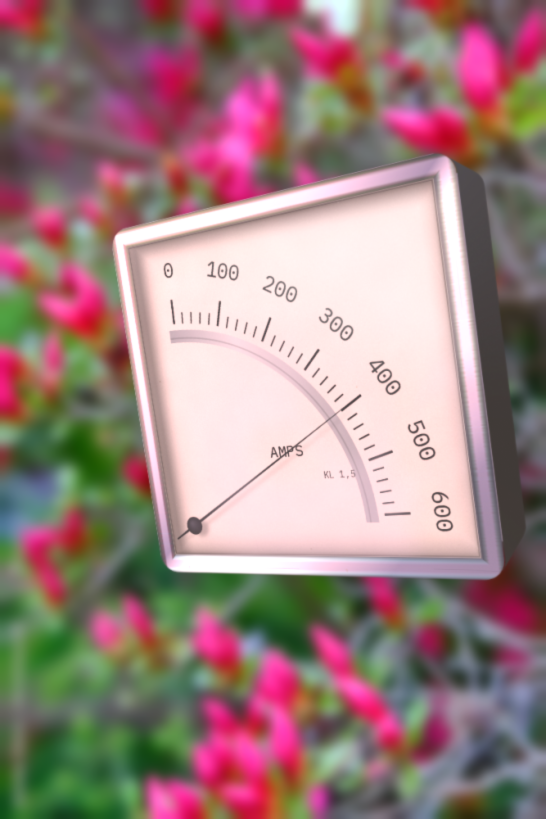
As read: value=400 unit=A
